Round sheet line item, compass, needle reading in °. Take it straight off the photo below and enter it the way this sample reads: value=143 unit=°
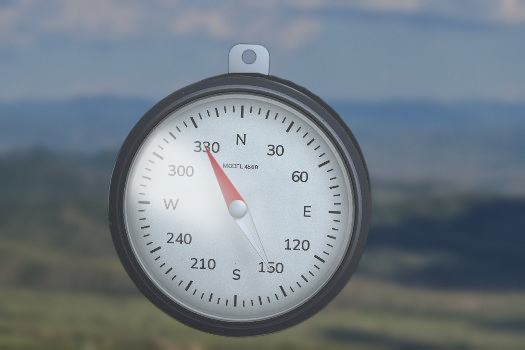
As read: value=330 unit=°
